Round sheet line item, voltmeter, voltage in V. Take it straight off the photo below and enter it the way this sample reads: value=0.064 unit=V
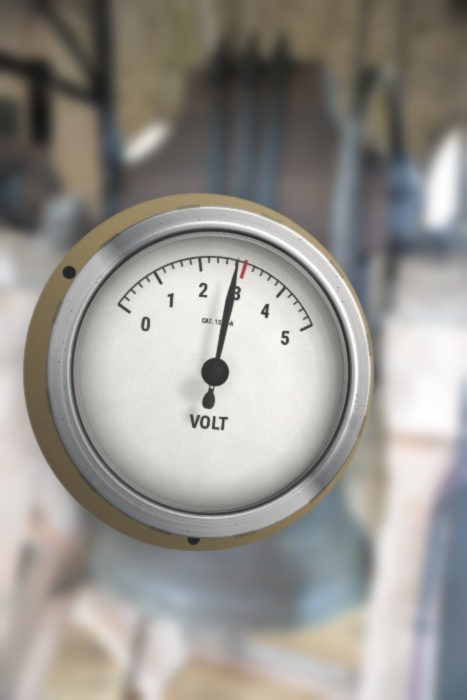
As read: value=2.8 unit=V
